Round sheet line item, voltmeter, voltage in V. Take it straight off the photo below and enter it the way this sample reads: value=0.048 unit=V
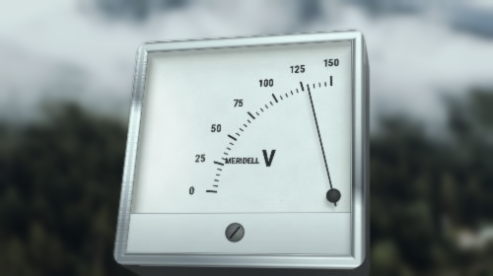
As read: value=130 unit=V
